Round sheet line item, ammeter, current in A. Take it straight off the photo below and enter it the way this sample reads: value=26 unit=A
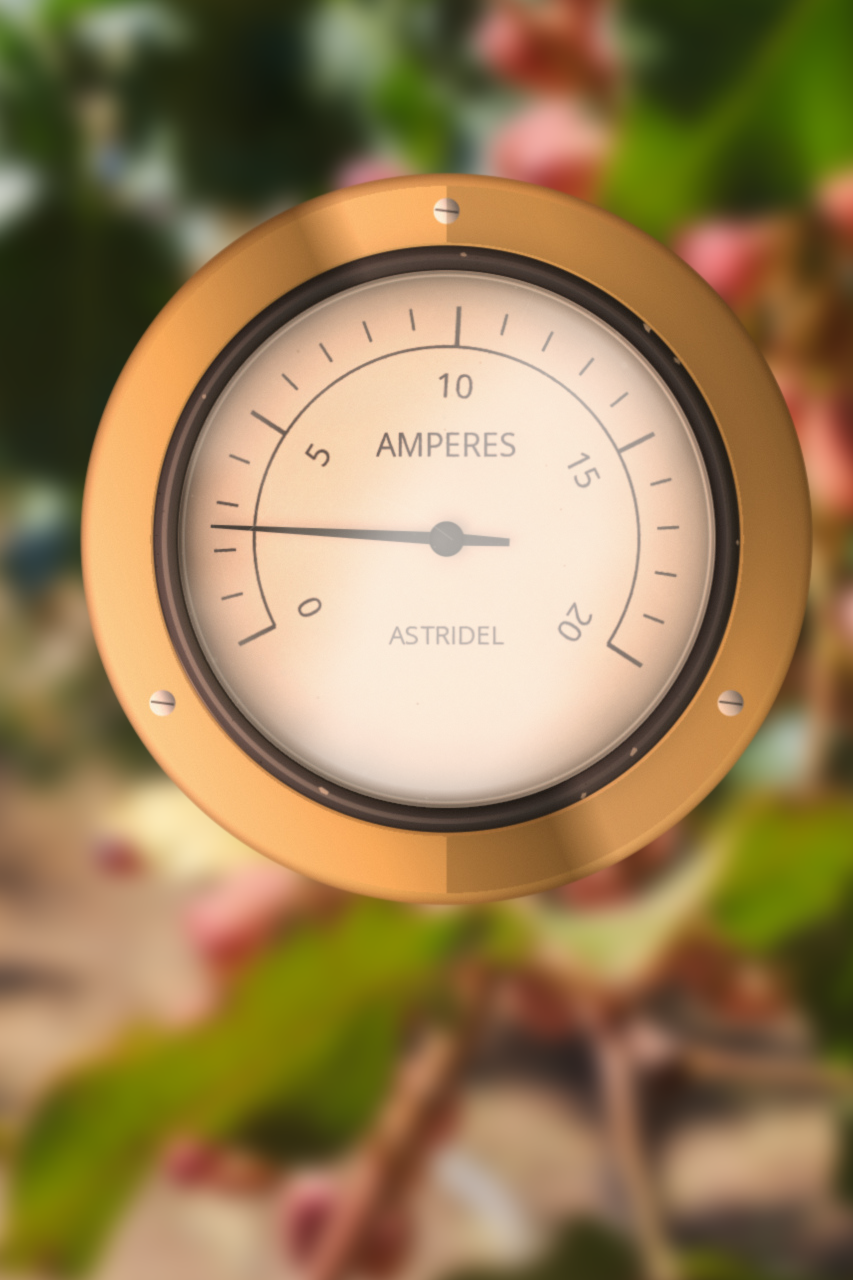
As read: value=2.5 unit=A
